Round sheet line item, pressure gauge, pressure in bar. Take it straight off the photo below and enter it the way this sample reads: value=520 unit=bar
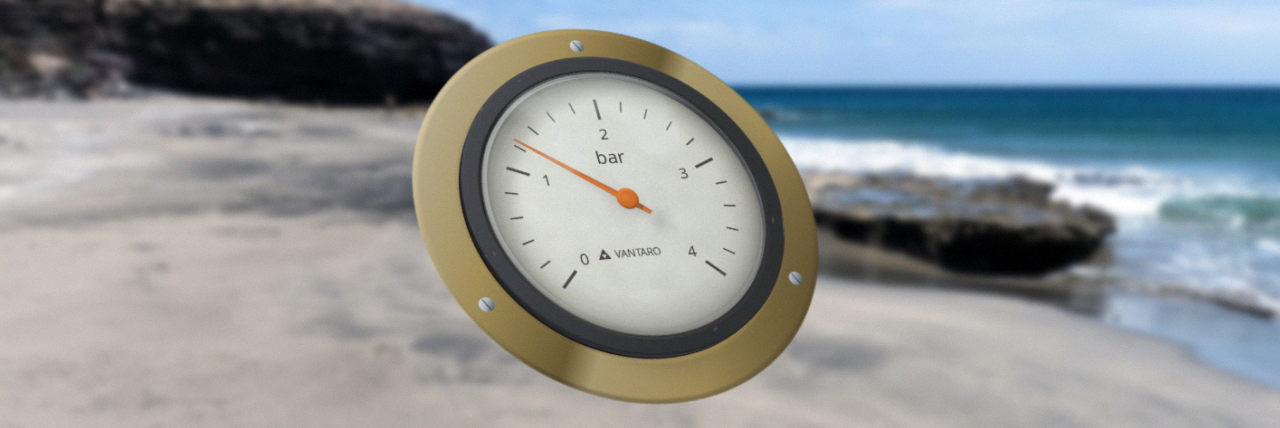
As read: value=1.2 unit=bar
